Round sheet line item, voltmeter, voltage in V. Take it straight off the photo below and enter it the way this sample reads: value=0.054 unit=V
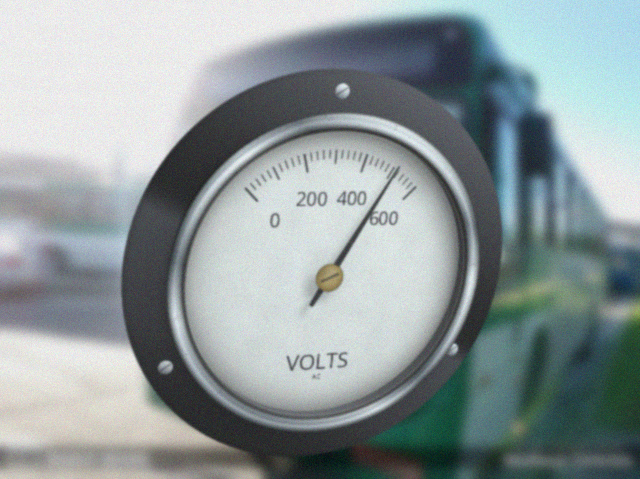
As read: value=500 unit=V
